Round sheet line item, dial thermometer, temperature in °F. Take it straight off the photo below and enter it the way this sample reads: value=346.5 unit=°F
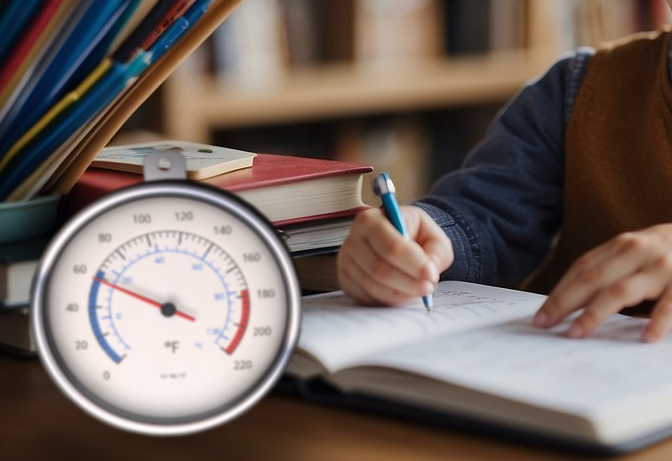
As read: value=60 unit=°F
